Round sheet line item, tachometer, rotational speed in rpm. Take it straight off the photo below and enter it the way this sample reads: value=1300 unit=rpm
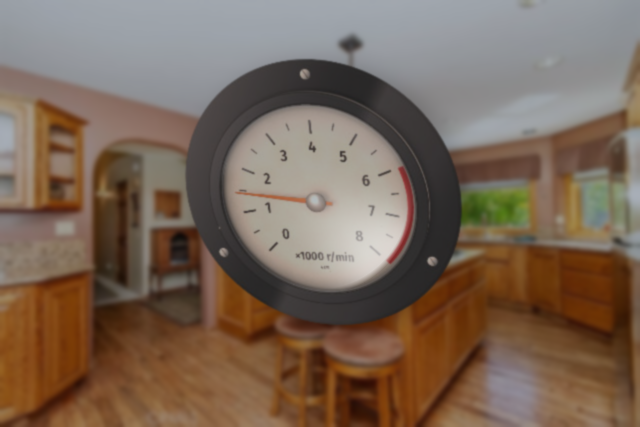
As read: value=1500 unit=rpm
